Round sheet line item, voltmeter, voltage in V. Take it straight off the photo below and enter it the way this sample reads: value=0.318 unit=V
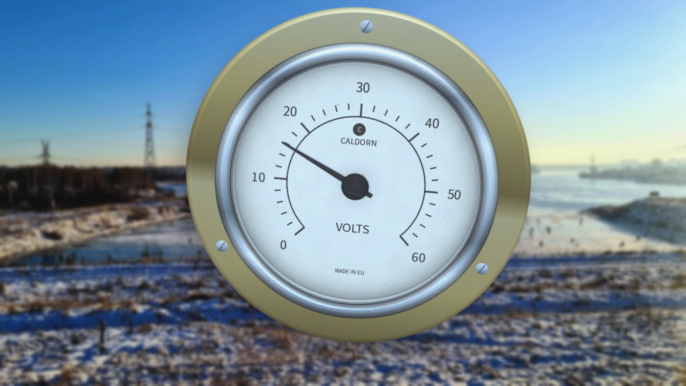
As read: value=16 unit=V
